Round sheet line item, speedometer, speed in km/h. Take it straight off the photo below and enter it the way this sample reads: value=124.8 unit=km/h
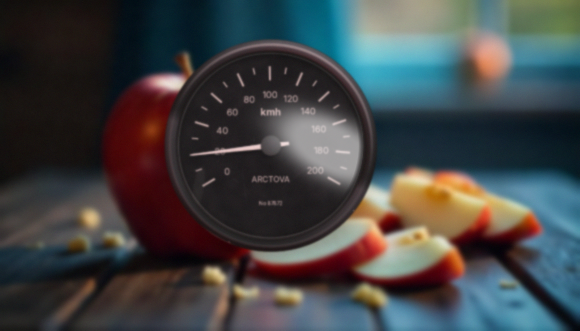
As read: value=20 unit=km/h
